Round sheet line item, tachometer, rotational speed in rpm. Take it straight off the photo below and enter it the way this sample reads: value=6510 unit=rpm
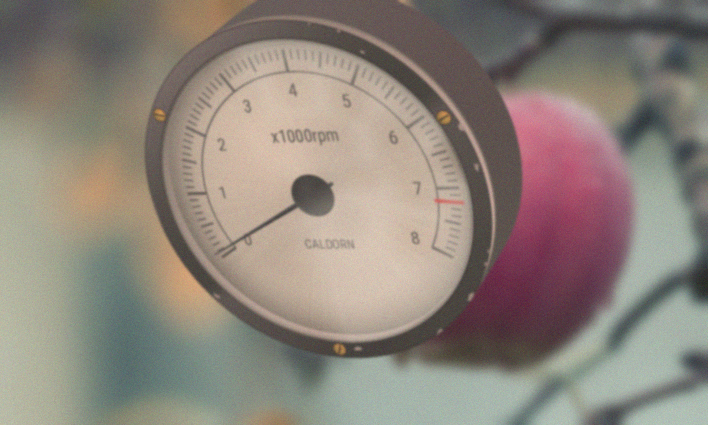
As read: value=100 unit=rpm
